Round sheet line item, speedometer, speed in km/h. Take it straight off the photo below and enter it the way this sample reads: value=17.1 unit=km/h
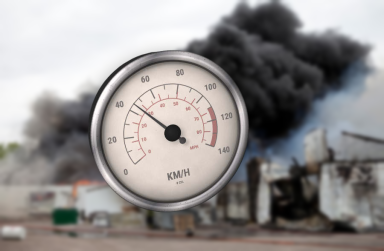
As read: value=45 unit=km/h
